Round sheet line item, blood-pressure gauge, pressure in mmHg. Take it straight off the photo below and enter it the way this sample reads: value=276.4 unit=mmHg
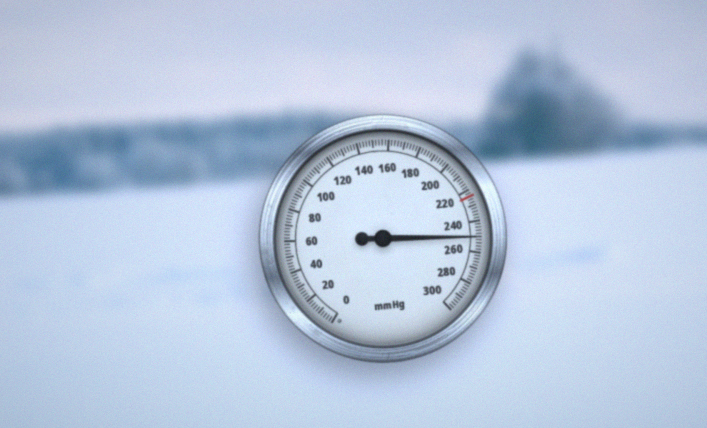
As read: value=250 unit=mmHg
